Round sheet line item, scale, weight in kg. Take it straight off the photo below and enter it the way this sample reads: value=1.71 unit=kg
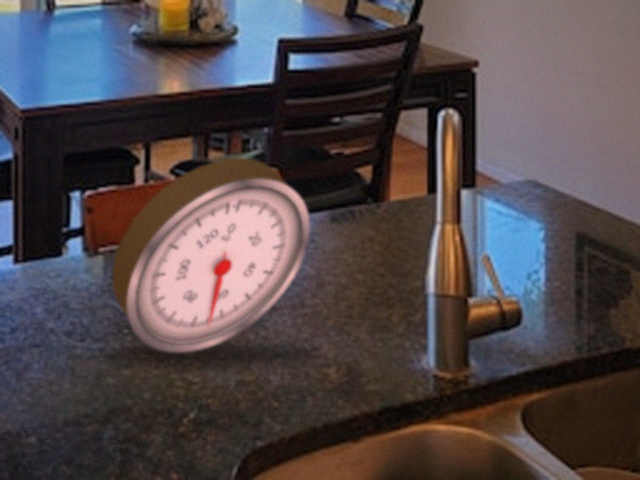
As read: value=65 unit=kg
